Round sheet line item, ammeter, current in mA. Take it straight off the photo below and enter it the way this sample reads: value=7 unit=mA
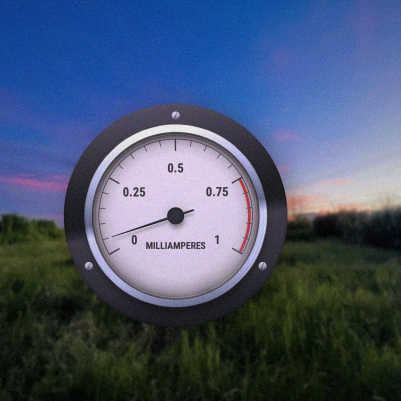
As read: value=0.05 unit=mA
